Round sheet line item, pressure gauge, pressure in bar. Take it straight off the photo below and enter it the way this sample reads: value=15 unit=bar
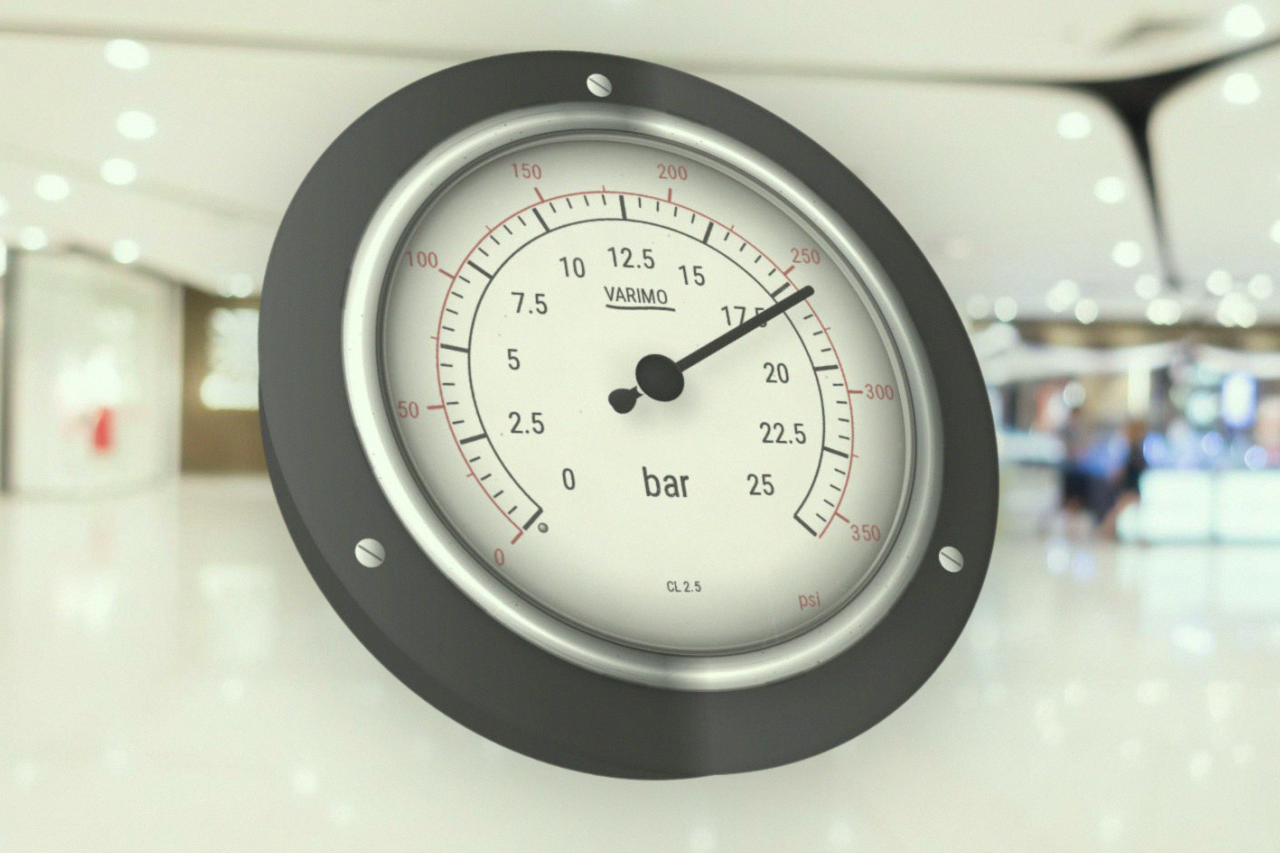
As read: value=18 unit=bar
